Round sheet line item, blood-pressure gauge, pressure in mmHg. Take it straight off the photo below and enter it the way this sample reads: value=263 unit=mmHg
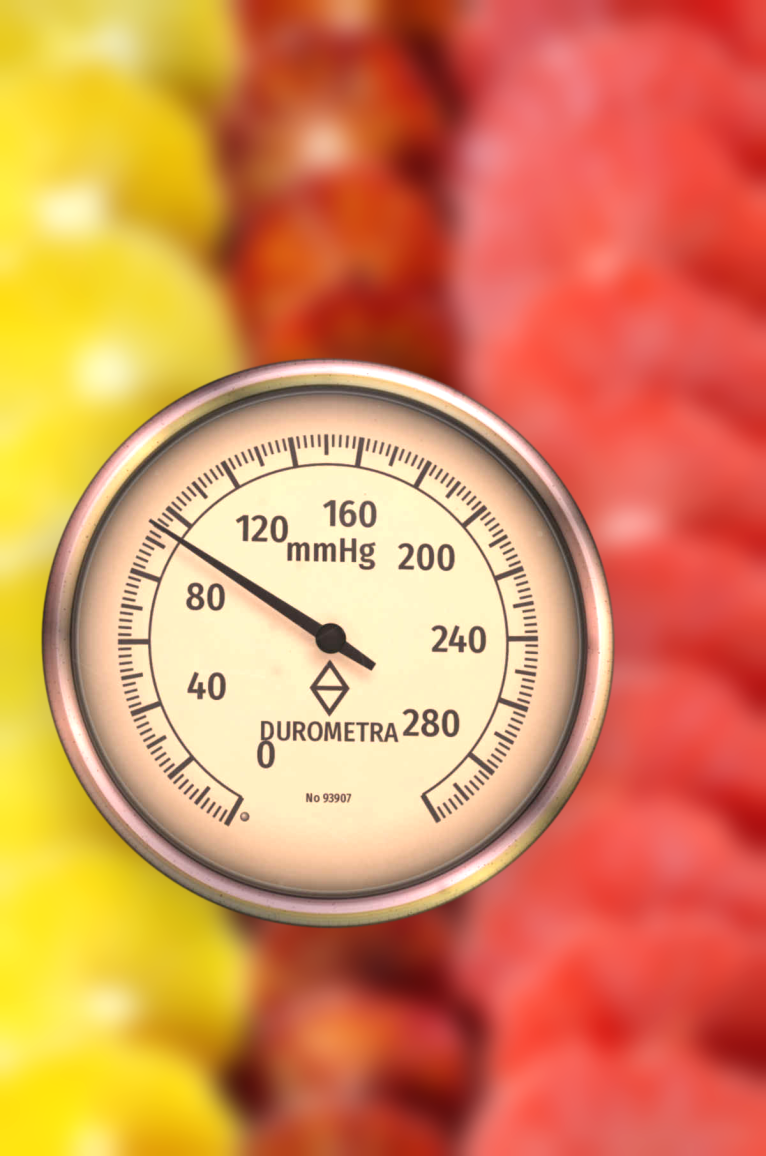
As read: value=94 unit=mmHg
